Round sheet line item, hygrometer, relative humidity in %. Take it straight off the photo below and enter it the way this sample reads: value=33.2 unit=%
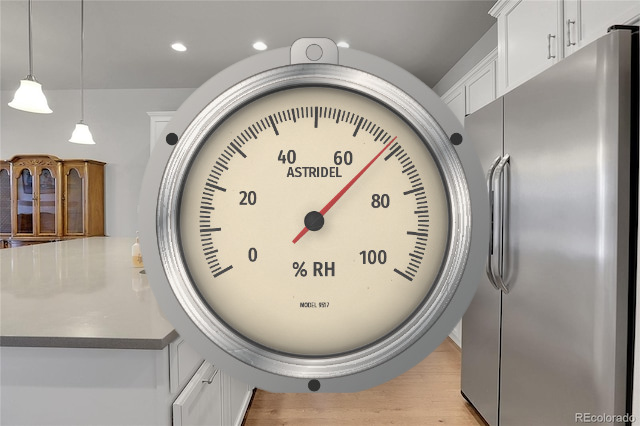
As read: value=68 unit=%
